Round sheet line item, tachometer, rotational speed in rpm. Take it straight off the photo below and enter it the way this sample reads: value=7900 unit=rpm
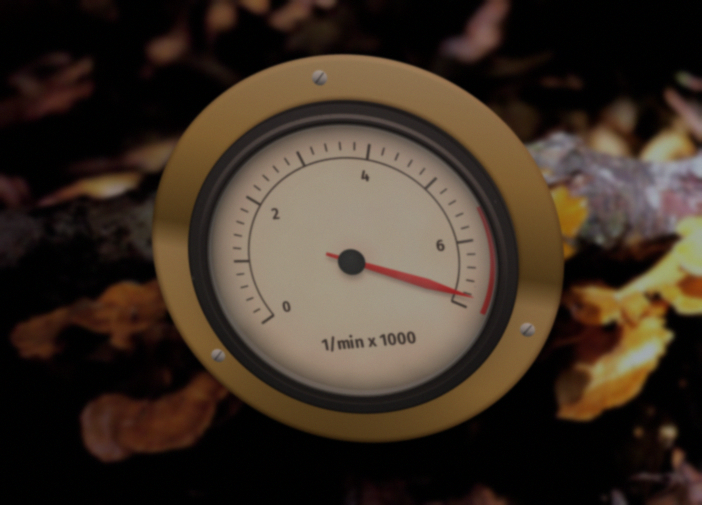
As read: value=6800 unit=rpm
